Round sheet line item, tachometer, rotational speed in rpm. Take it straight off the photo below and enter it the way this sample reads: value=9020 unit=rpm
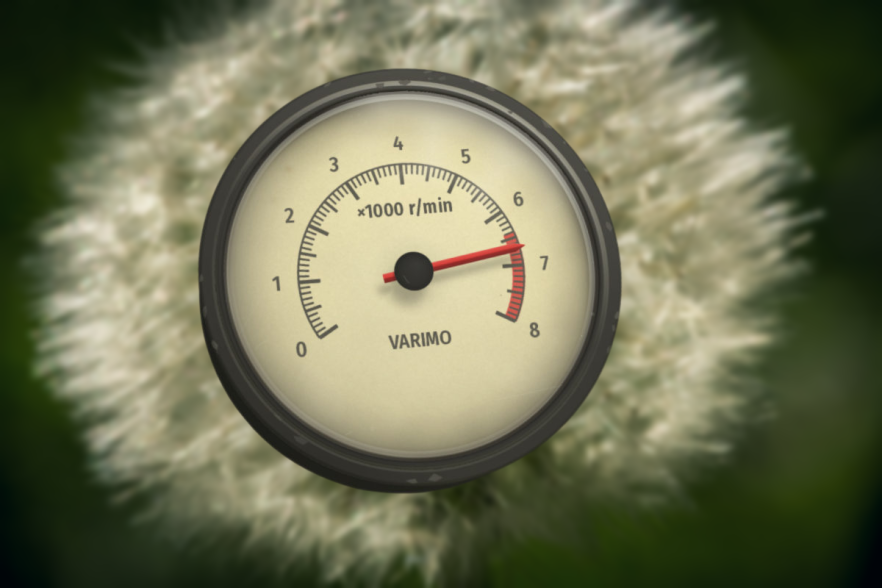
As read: value=6700 unit=rpm
